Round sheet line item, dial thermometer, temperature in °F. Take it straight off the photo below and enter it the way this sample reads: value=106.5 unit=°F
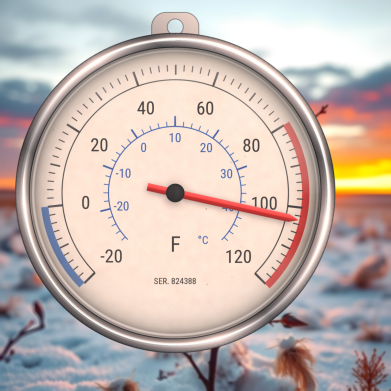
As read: value=103 unit=°F
